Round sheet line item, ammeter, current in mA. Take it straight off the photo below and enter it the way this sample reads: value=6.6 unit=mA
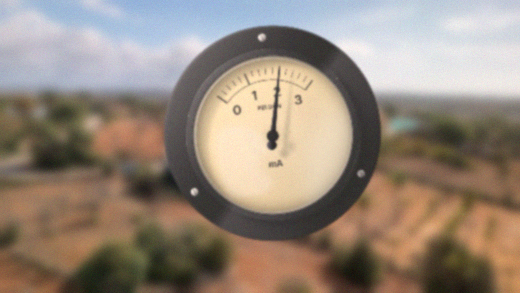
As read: value=2 unit=mA
